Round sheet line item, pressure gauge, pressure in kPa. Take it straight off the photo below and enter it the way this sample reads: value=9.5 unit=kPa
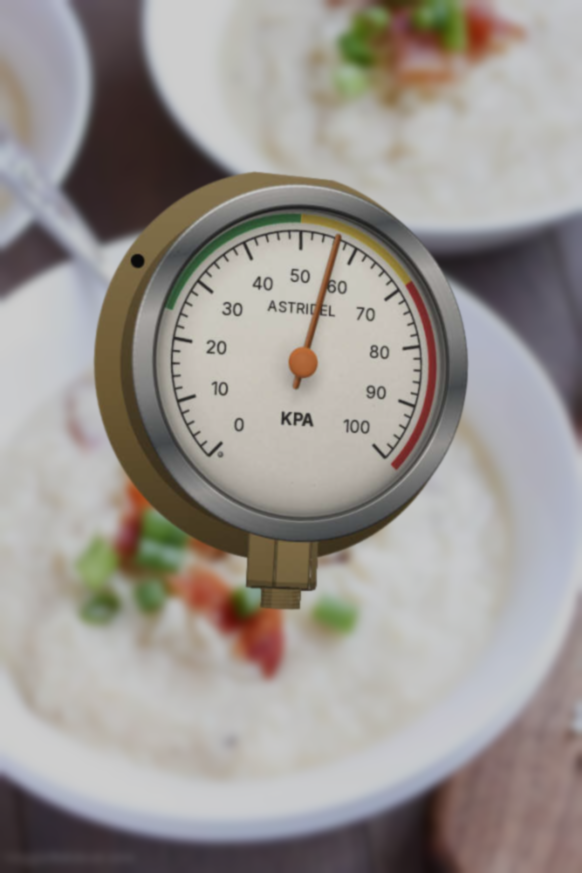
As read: value=56 unit=kPa
